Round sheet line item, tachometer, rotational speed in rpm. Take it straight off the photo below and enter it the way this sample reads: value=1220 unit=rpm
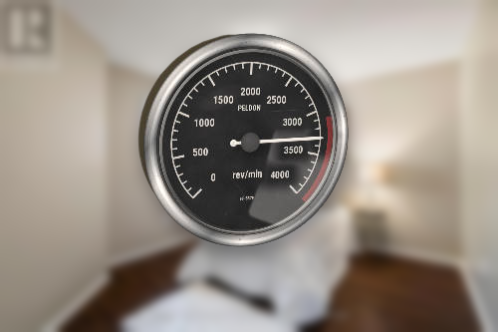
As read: value=3300 unit=rpm
